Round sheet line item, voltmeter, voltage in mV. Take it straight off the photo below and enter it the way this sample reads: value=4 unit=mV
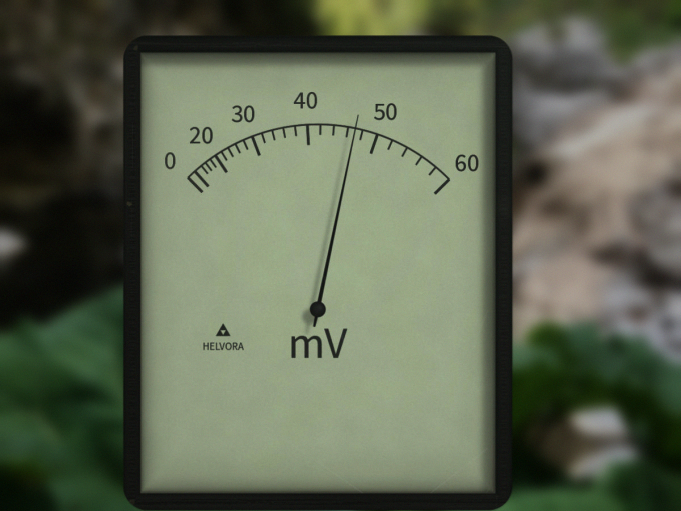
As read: value=47 unit=mV
